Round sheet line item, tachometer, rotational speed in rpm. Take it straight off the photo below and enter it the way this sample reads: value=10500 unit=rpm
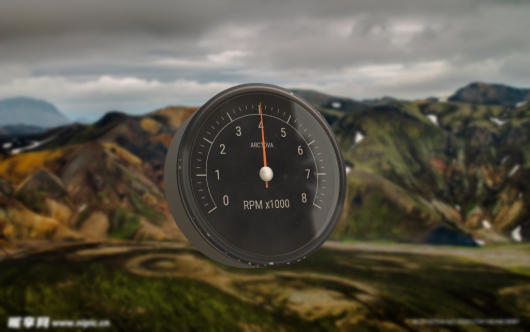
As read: value=4000 unit=rpm
